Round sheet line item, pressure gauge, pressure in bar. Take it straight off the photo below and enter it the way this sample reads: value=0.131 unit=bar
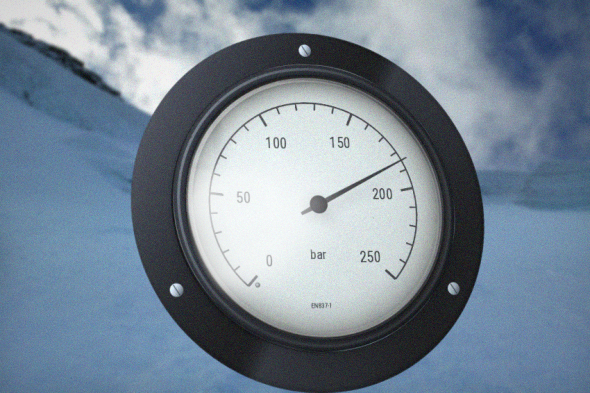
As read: value=185 unit=bar
